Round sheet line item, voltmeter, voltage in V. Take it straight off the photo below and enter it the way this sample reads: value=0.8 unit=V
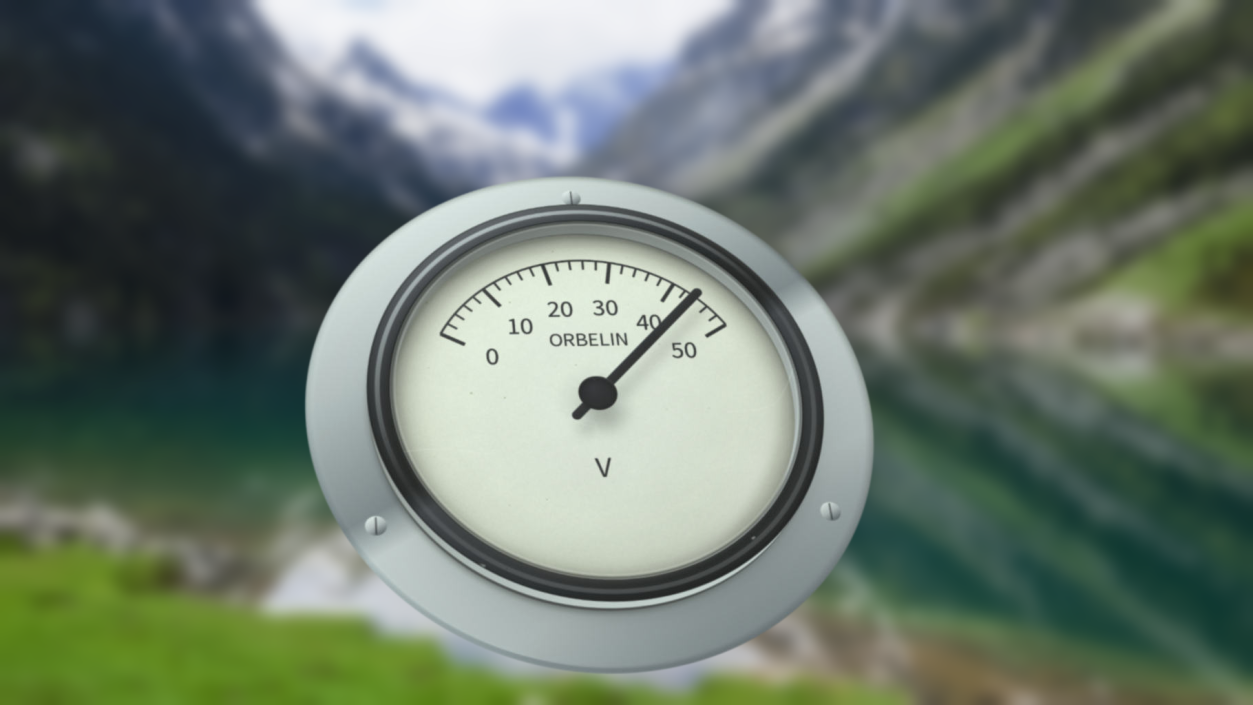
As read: value=44 unit=V
